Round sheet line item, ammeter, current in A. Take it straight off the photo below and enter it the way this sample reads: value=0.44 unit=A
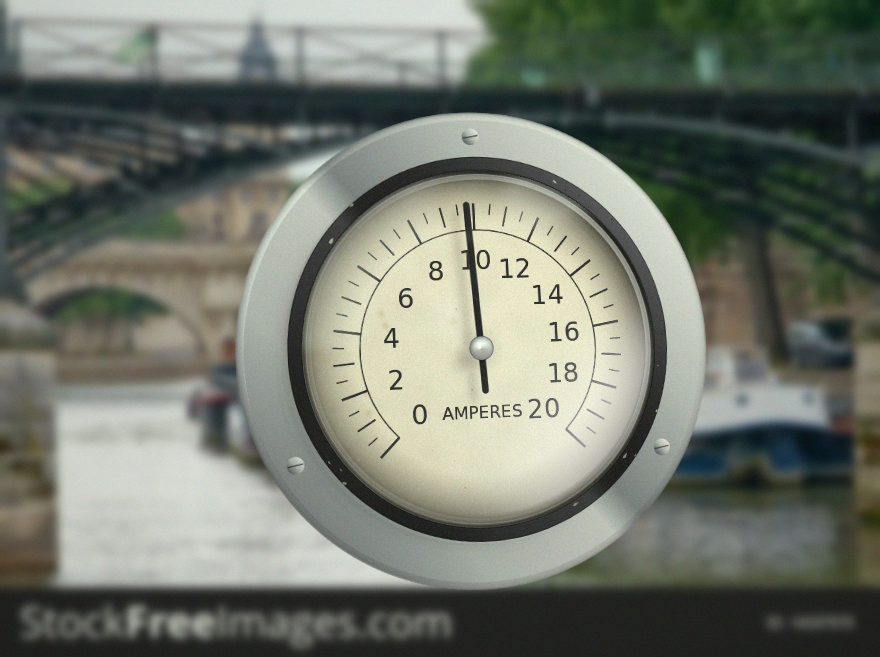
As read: value=9.75 unit=A
